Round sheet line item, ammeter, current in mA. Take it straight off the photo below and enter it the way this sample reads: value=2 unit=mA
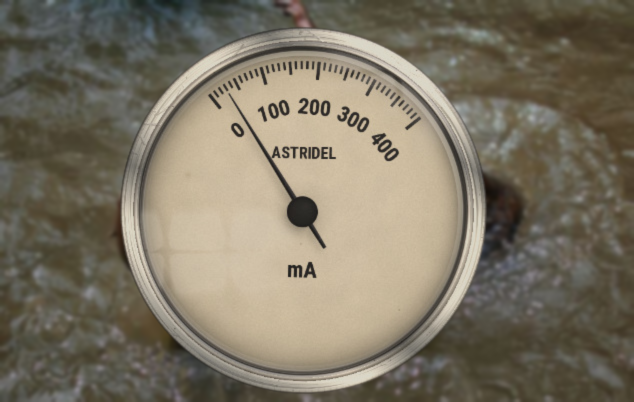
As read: value=30 unit=mA
